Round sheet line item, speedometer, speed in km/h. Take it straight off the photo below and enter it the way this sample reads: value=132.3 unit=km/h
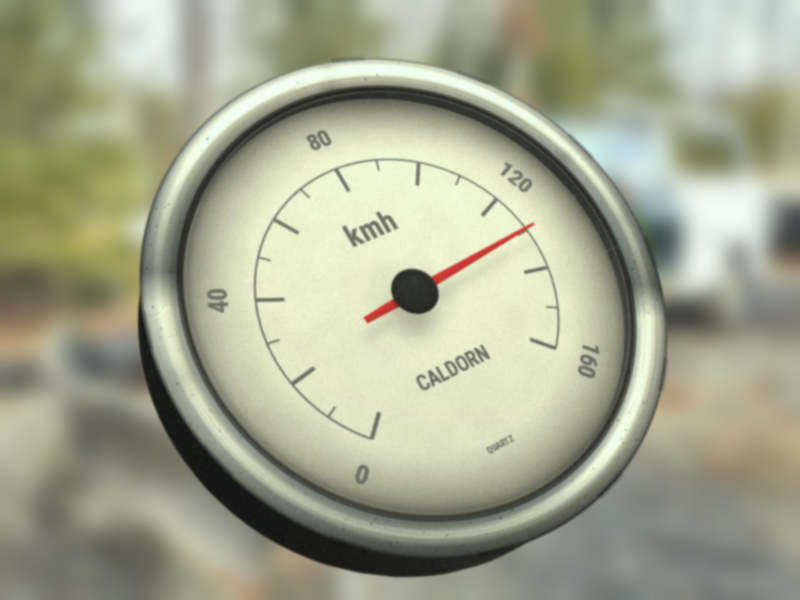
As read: value=130 unit=km/h
